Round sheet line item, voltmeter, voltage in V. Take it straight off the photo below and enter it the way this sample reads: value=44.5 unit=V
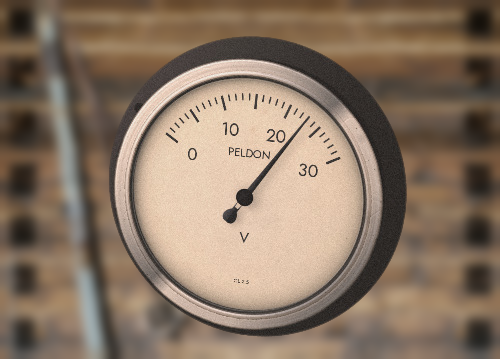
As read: value=23 unit=V
